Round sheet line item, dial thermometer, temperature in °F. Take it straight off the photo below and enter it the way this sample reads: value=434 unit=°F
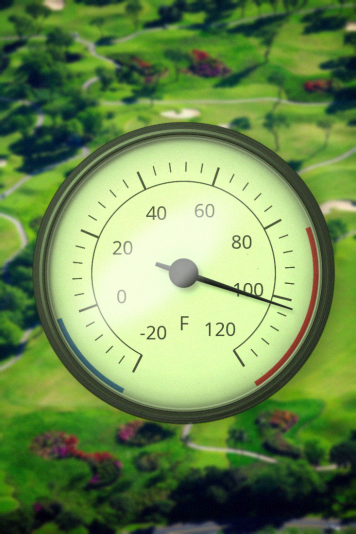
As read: value=102 unit=°F
